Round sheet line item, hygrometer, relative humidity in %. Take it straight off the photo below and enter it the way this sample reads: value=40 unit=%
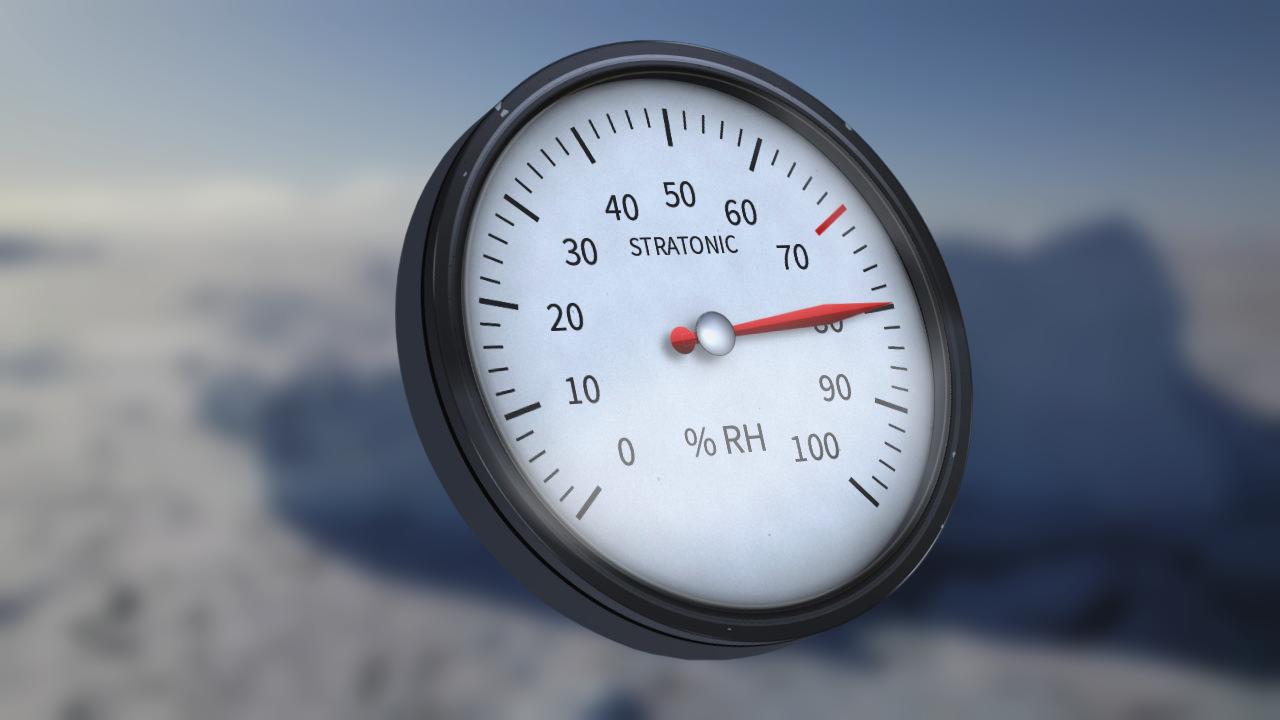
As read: value=80 unit=%
